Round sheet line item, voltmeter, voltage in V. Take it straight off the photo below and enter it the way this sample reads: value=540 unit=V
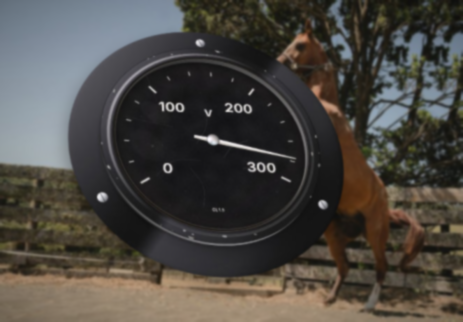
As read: value=280 unit=V
